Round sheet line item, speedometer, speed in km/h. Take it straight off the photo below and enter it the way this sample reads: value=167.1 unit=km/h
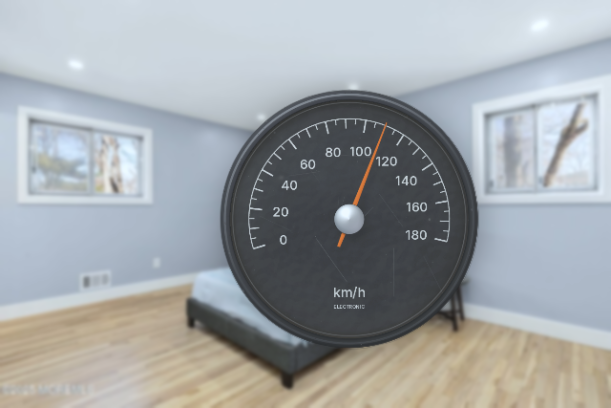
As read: value=110 unit=km/h
